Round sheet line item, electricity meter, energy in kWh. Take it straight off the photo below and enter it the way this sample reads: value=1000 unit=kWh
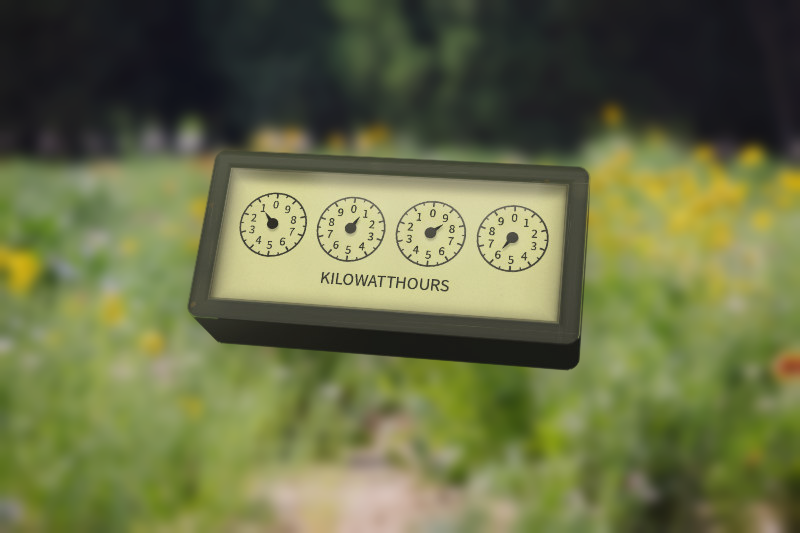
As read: value=1086 unit=kWh
